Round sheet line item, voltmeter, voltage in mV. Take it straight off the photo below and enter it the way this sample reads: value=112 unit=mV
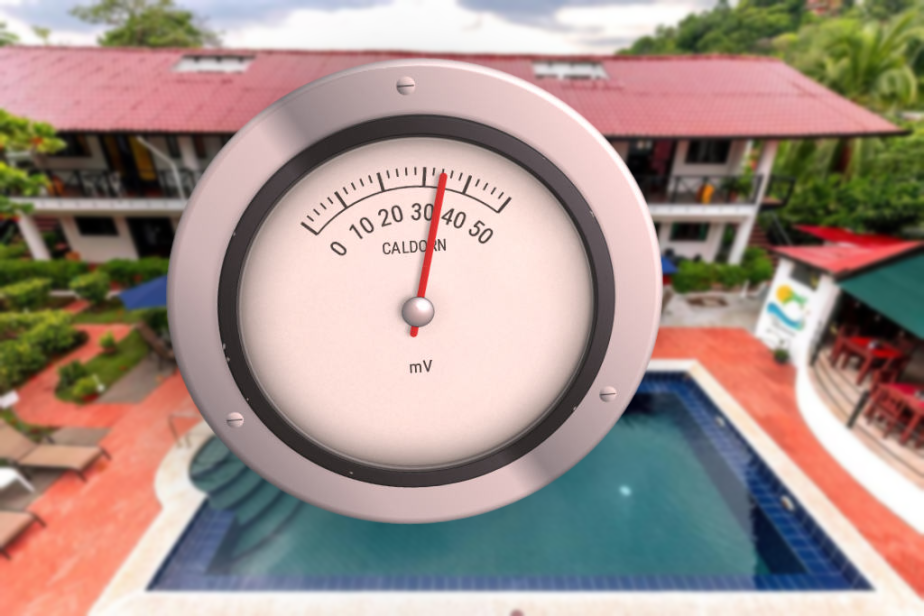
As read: value=34 unit=mV
